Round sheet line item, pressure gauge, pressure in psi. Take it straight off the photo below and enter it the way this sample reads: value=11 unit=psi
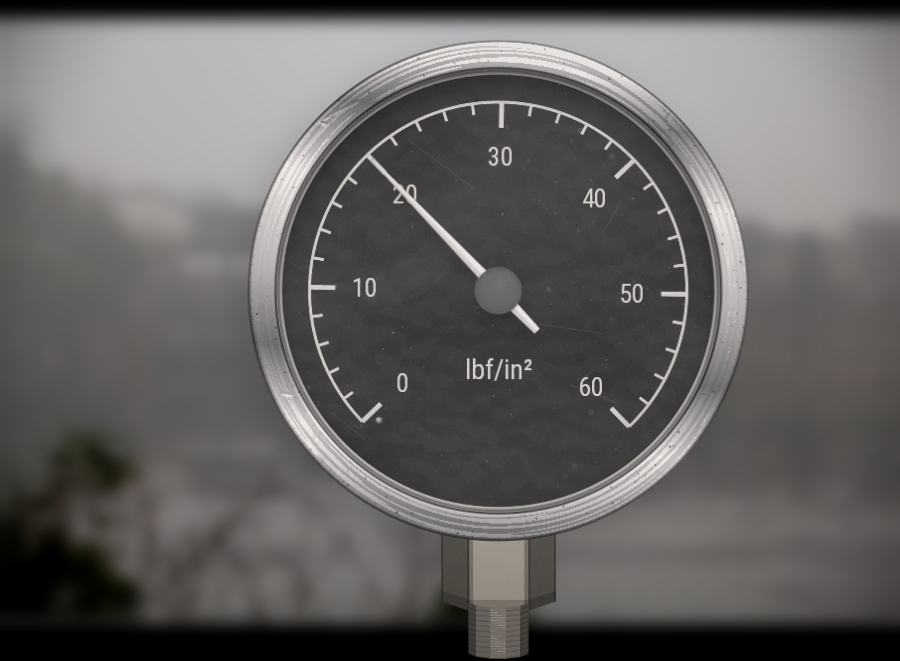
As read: value=20 unit=psi
